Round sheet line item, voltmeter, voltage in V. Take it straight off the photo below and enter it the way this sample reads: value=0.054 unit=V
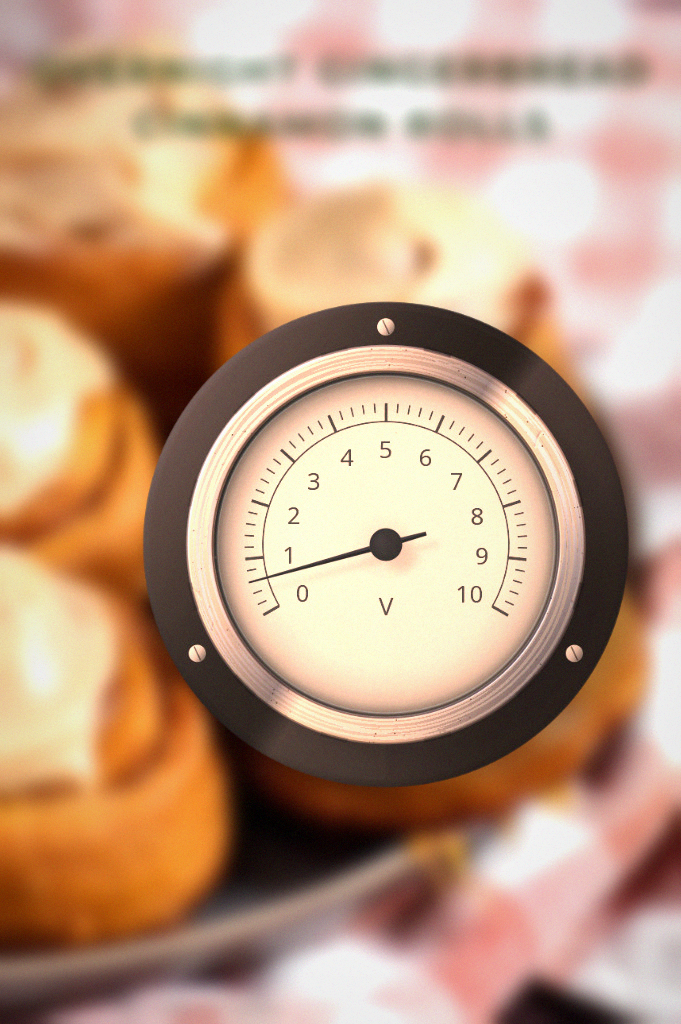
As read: value=0.6 unit=V
